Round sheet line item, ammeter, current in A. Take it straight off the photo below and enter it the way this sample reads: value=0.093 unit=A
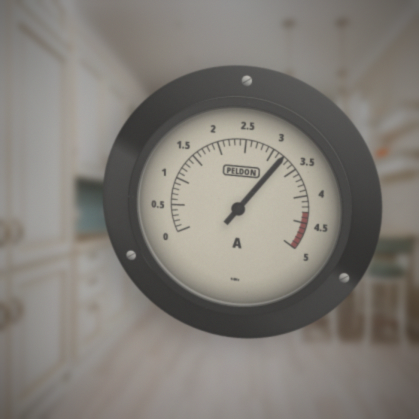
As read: value=3.2 unit=A
